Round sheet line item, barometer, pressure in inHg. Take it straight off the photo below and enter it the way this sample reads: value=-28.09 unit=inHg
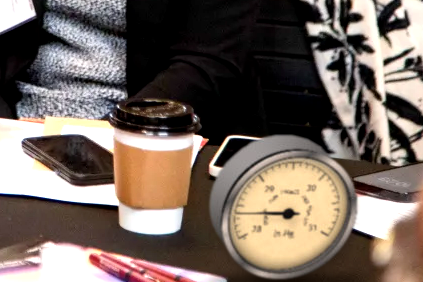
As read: value=28.4 unit=inHg
